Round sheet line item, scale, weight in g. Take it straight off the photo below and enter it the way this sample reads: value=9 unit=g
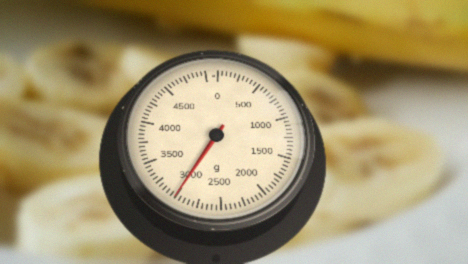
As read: value=3000 unit=g
